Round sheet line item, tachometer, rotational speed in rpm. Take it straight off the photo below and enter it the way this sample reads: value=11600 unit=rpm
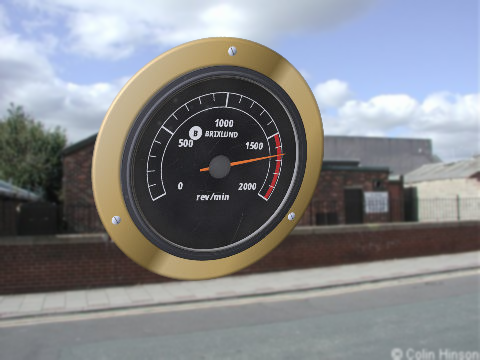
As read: value=1650 unit=rpm
